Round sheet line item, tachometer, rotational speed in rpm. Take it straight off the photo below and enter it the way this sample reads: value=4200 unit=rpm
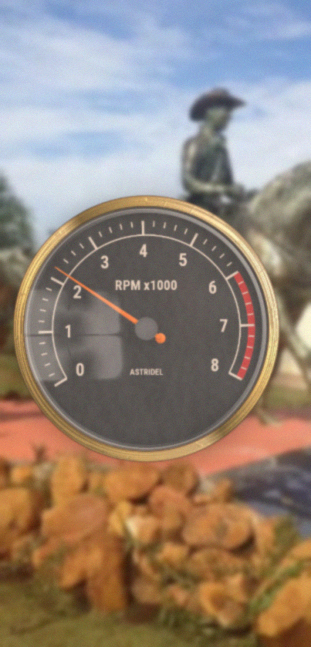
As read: value=2200 unit=rpm
